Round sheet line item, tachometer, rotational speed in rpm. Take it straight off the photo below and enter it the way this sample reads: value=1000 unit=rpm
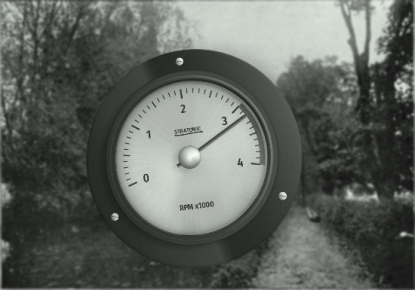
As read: value=3200 unit=rpm
